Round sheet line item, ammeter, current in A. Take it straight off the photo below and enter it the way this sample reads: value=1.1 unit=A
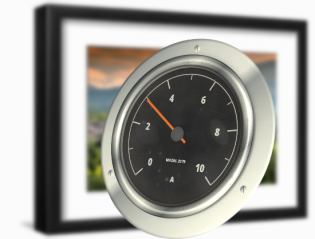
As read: value=3 unit=A
